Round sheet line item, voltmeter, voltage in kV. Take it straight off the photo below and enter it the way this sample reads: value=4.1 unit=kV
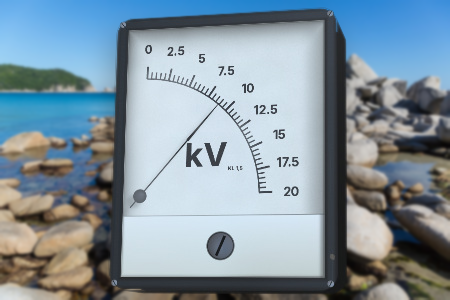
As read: value=9 unit=kV
